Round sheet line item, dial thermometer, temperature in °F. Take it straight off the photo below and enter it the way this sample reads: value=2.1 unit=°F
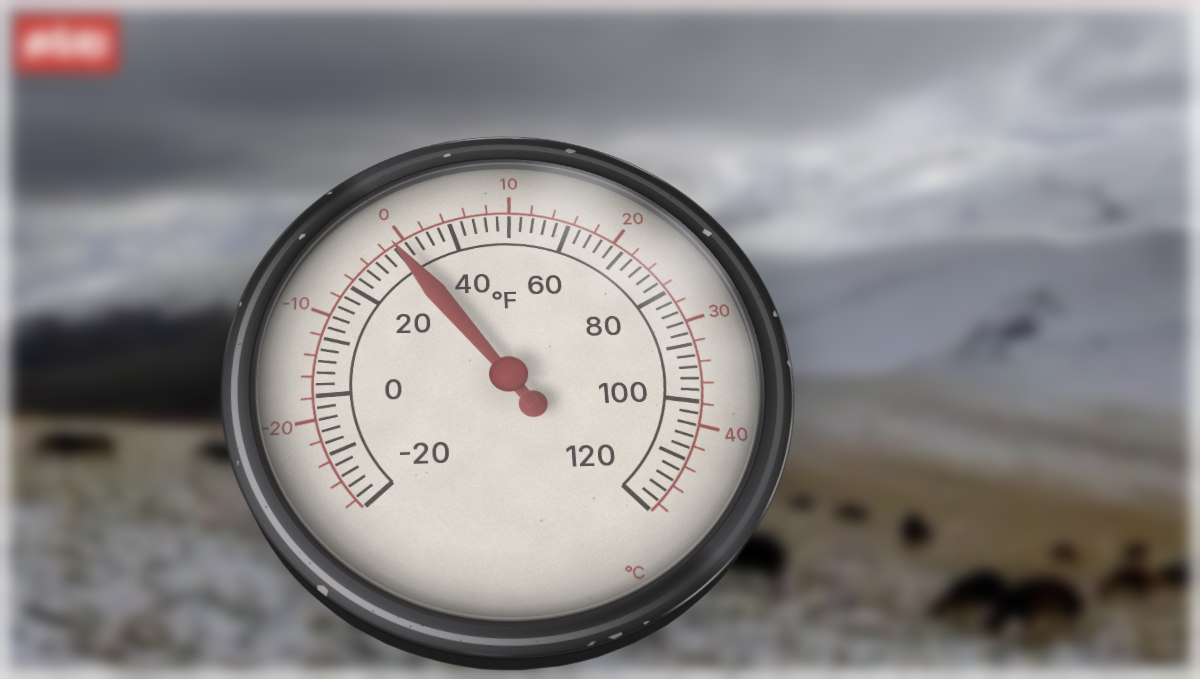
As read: value=30 unit=°F
